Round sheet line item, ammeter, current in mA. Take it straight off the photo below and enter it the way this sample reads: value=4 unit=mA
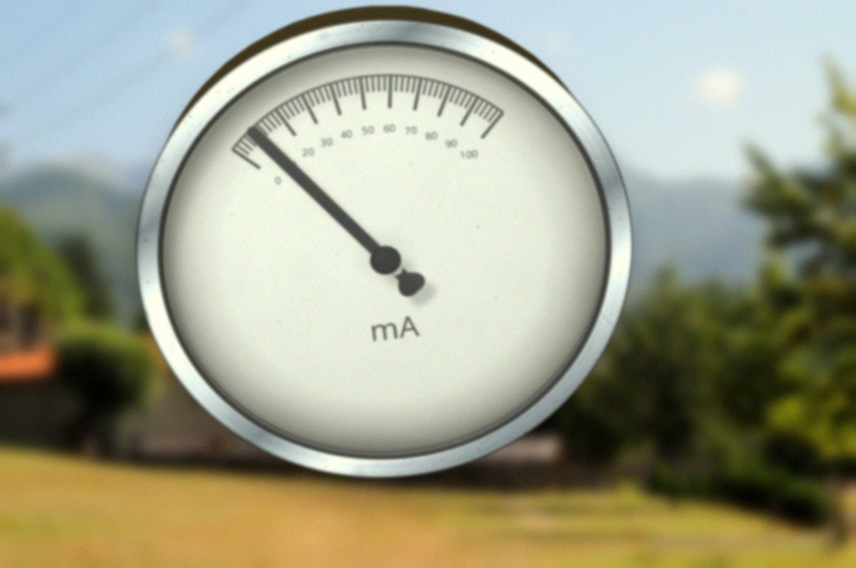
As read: value=10 unit=mA
